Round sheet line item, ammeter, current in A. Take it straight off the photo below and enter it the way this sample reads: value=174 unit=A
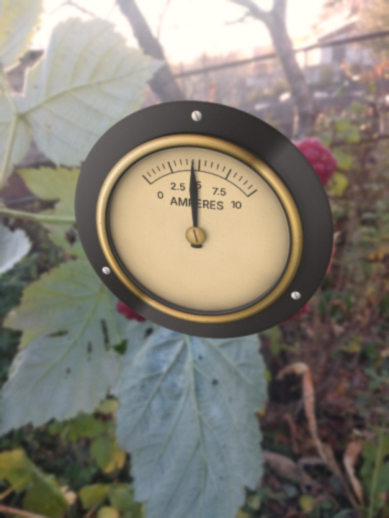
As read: value=4.5 unit=A
